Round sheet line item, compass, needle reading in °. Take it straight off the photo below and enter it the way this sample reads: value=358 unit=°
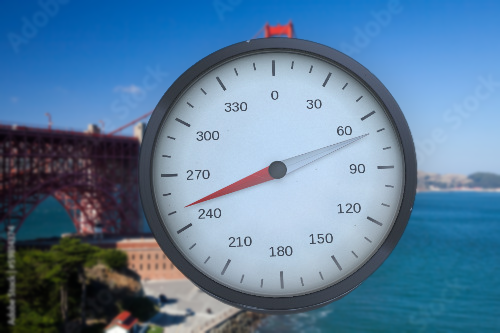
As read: value=250 unit=°
